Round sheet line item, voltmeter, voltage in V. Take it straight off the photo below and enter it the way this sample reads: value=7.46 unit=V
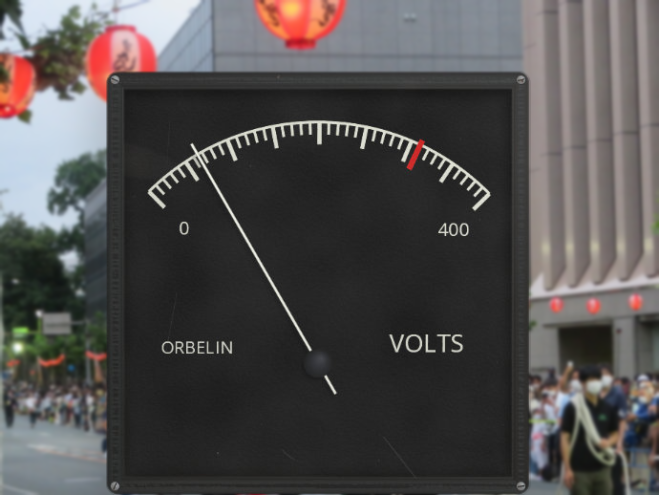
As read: value=65 unit=V
